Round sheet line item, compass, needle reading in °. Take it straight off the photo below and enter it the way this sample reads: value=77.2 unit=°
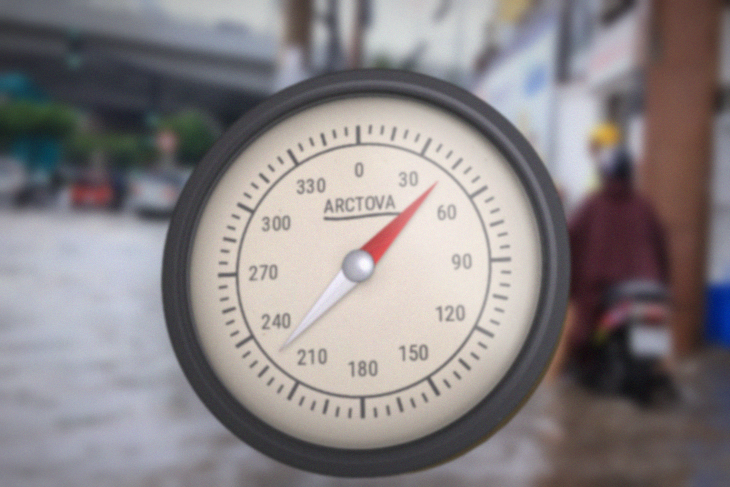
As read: value=45 unit=°
